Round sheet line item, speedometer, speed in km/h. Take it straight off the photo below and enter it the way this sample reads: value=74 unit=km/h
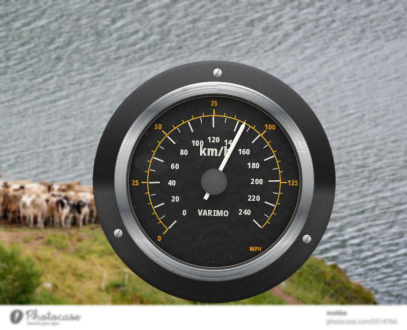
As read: value=145 unit=km/h
